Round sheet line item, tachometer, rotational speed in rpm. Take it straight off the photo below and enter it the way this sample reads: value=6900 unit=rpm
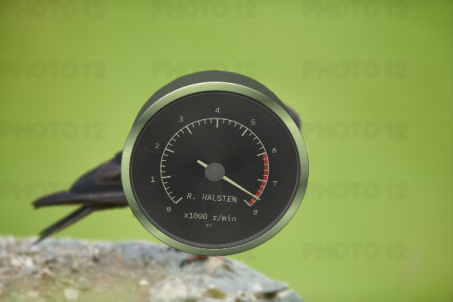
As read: value=7600 unit=rpm
